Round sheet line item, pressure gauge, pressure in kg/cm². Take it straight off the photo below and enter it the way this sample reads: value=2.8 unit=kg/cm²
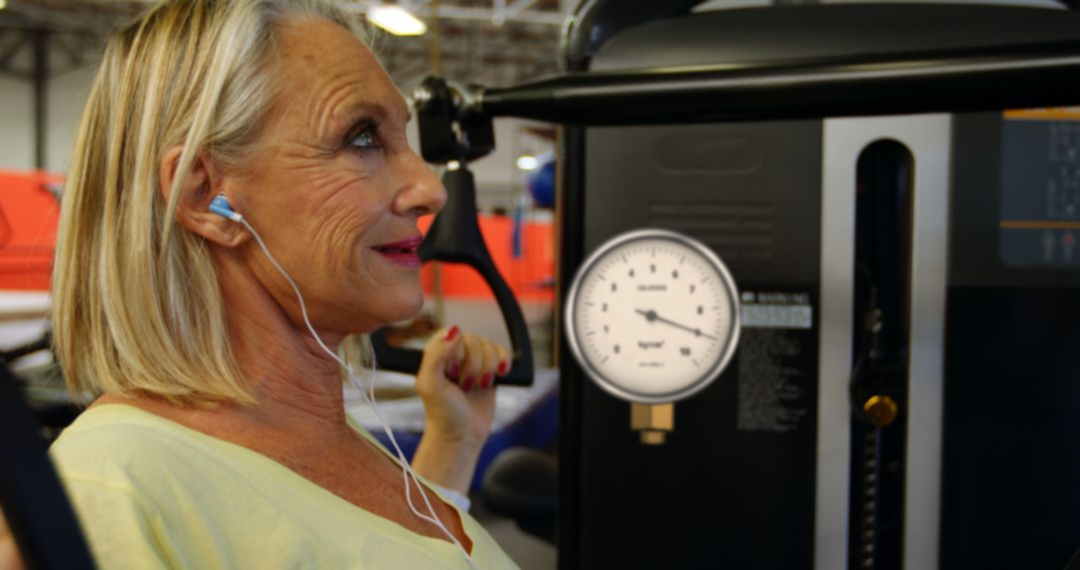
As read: value=9 unit=kg/cm²
